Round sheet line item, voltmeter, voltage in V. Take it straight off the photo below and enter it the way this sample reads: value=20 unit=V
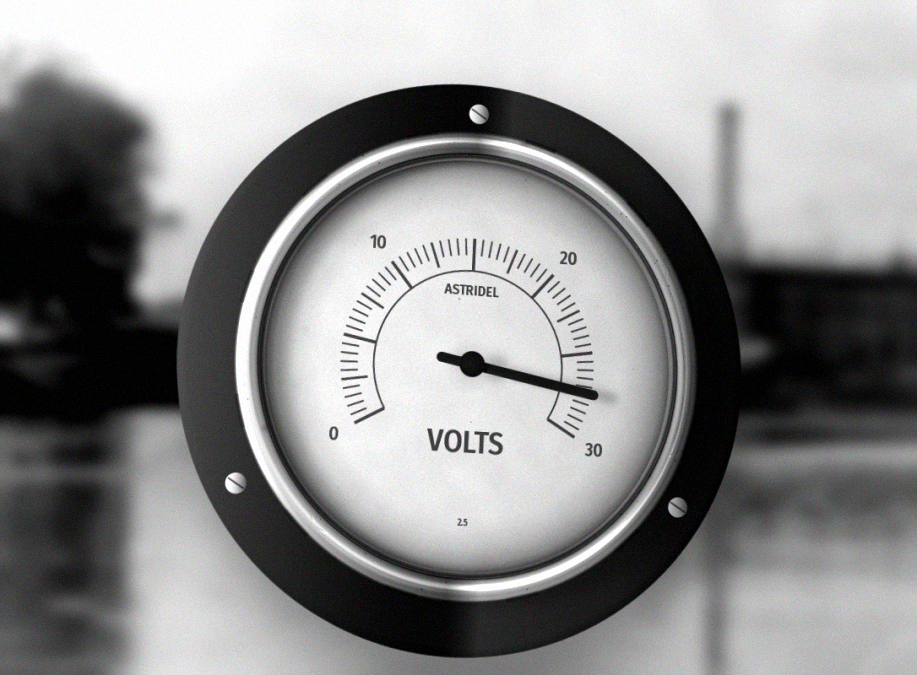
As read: value=27.5 unit=V
